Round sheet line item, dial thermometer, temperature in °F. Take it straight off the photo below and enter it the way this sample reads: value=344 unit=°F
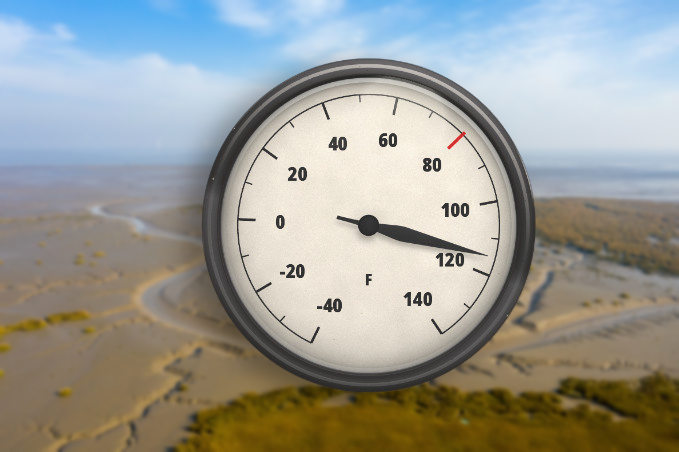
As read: value=115 unit=°F
